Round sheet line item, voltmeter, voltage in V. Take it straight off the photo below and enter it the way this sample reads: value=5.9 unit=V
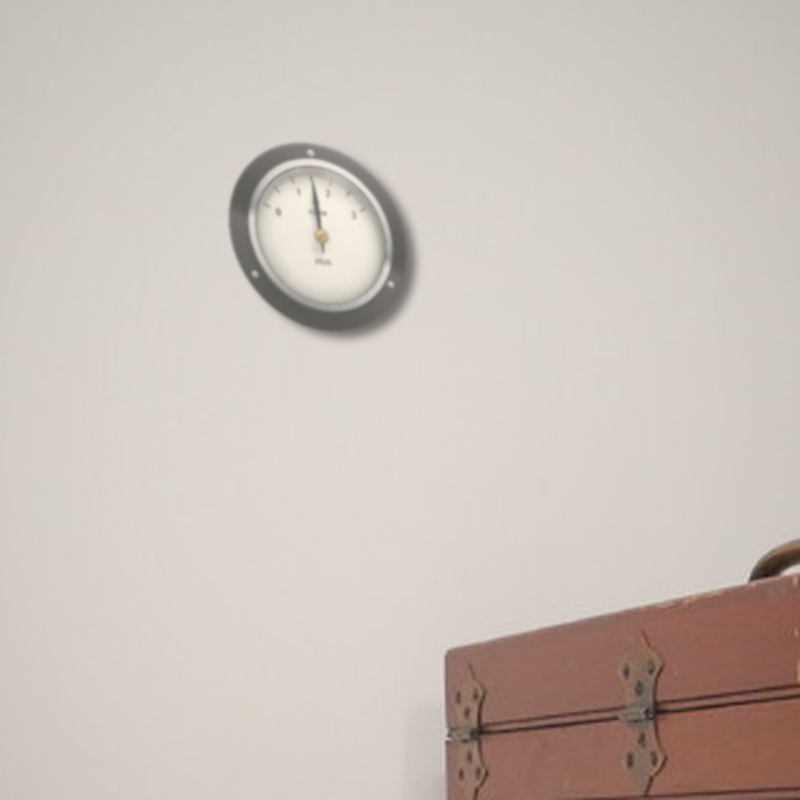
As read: value=1.5 unit=V
